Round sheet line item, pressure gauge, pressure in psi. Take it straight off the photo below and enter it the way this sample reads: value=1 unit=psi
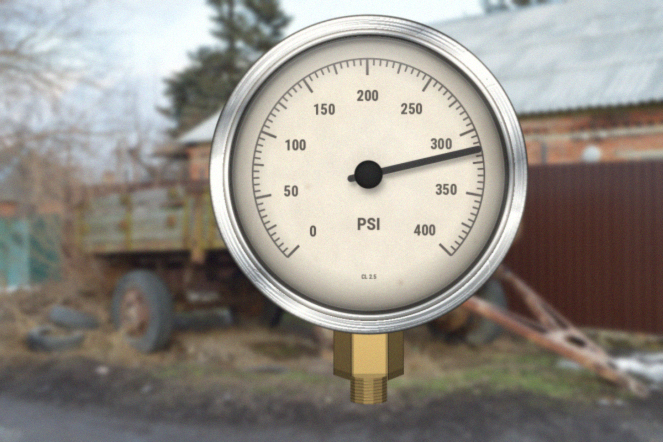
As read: value=315 unit=psi
